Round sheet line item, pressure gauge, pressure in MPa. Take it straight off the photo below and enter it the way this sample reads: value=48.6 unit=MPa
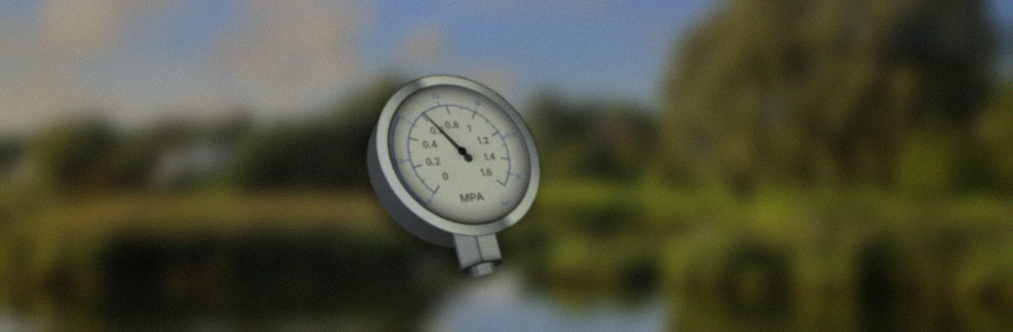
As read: value=0.6 unit=MPa
